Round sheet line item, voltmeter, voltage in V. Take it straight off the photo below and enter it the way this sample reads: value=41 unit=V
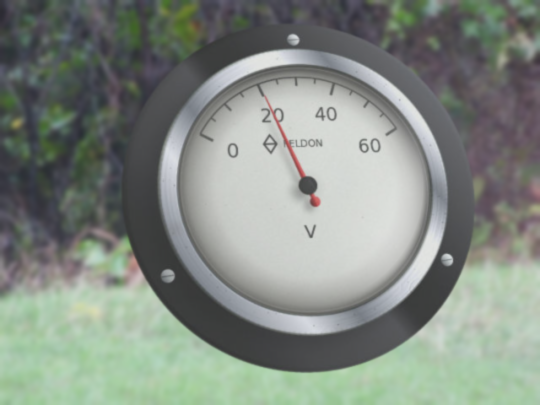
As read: value=20 unit=V
